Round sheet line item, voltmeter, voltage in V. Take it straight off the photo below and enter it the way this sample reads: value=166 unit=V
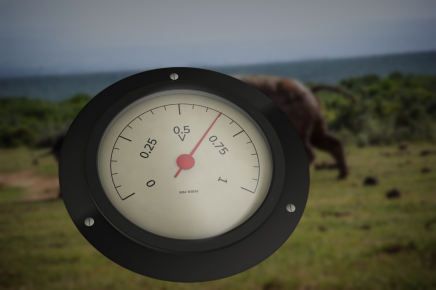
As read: value=0.65 unit=V
